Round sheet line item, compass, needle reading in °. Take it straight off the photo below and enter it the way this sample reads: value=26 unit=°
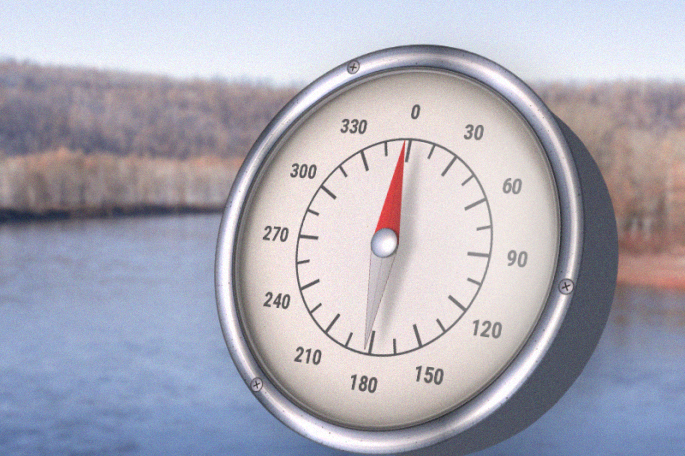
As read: value=0 unit=°
